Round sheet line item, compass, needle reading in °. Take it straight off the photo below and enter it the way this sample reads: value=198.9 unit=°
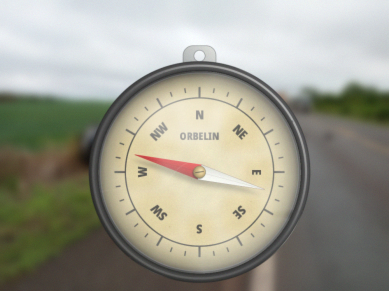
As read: value=285 unit=°
